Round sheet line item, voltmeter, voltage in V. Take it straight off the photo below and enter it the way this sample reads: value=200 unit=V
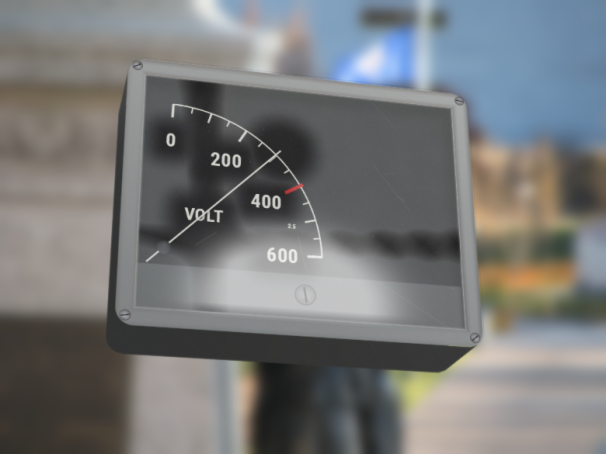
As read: value=300 unit=V
